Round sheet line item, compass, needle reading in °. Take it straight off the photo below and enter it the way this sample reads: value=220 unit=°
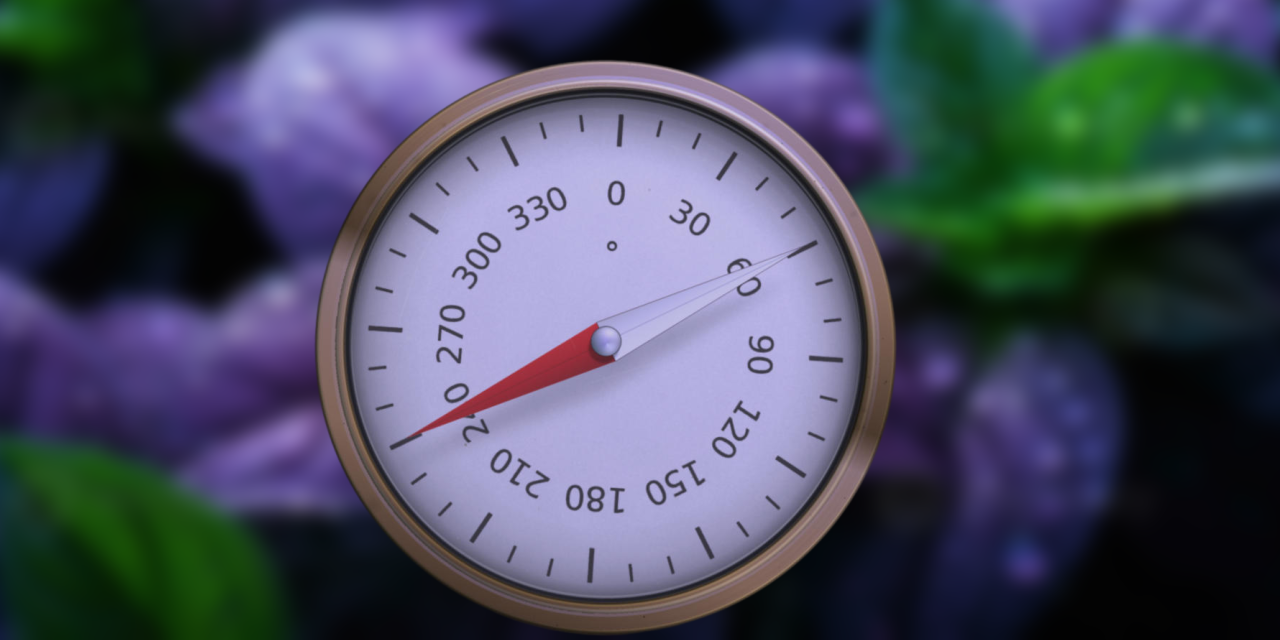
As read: value=240 unit=°
